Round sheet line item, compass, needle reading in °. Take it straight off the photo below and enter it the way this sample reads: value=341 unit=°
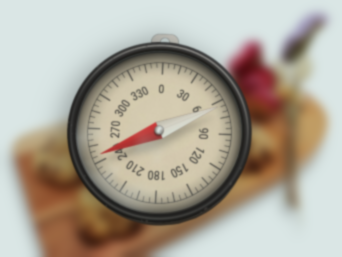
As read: value=245 unit=°
